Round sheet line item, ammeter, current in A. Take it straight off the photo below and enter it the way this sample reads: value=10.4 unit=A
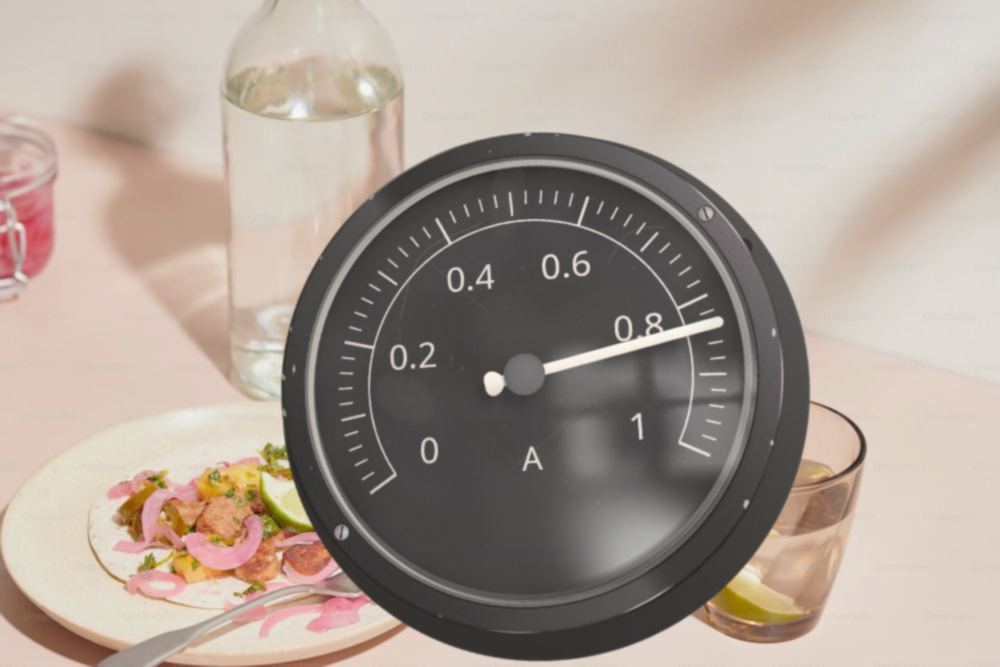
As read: value=0.84 unit=A
